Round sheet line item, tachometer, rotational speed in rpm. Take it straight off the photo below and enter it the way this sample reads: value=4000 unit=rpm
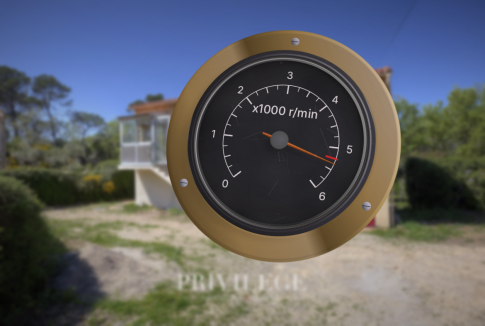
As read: value=5375 unit=rpm
